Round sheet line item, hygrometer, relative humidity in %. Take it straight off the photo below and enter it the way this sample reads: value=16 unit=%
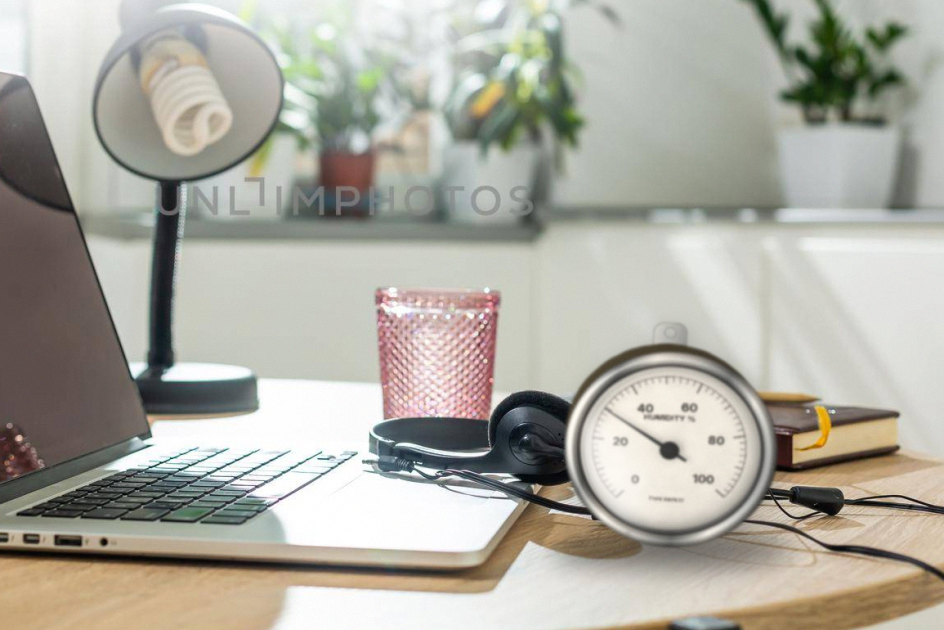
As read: value=30 unit=%
